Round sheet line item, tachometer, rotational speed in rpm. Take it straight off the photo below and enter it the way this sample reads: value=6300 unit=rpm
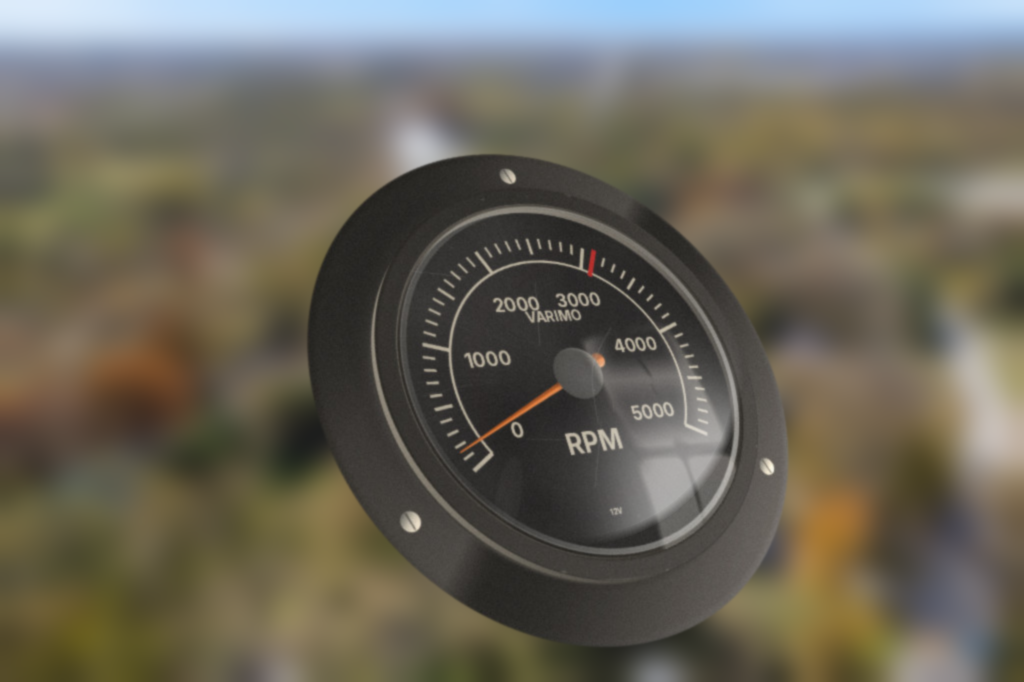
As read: value=150 unit=rpm
